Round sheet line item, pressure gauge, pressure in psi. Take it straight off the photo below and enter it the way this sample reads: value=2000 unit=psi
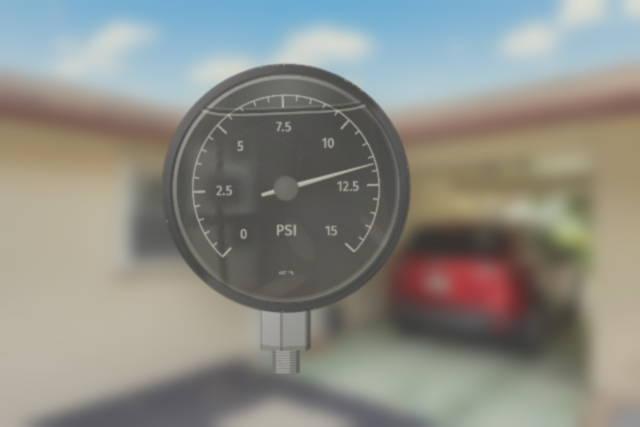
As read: value=11.75 unit=psi
